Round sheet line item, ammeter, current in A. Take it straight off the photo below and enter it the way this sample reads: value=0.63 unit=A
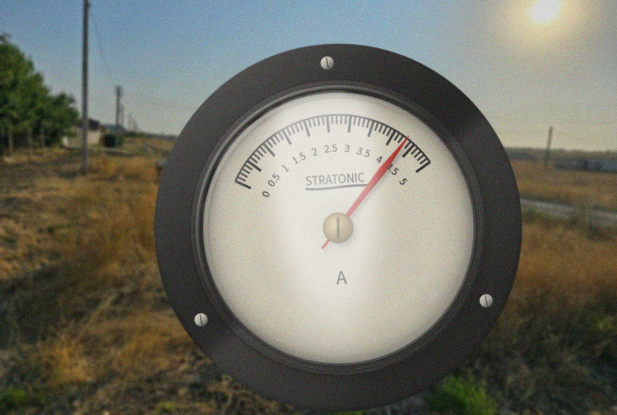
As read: value=4.3 unit=A
